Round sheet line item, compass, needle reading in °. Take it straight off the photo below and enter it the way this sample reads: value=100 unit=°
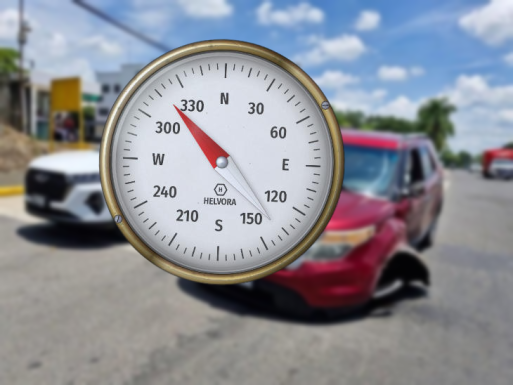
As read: value=317.5 unit=°
